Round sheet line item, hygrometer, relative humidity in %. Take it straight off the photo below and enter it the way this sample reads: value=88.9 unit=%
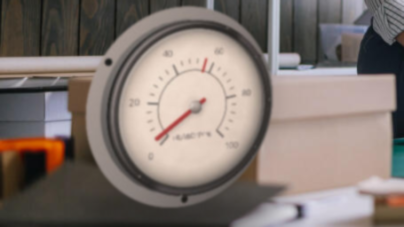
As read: value=4 unit=%
